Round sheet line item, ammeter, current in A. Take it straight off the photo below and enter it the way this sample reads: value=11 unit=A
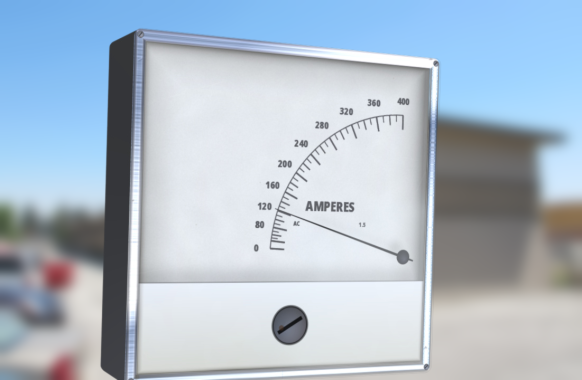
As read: value=120 unit=A
